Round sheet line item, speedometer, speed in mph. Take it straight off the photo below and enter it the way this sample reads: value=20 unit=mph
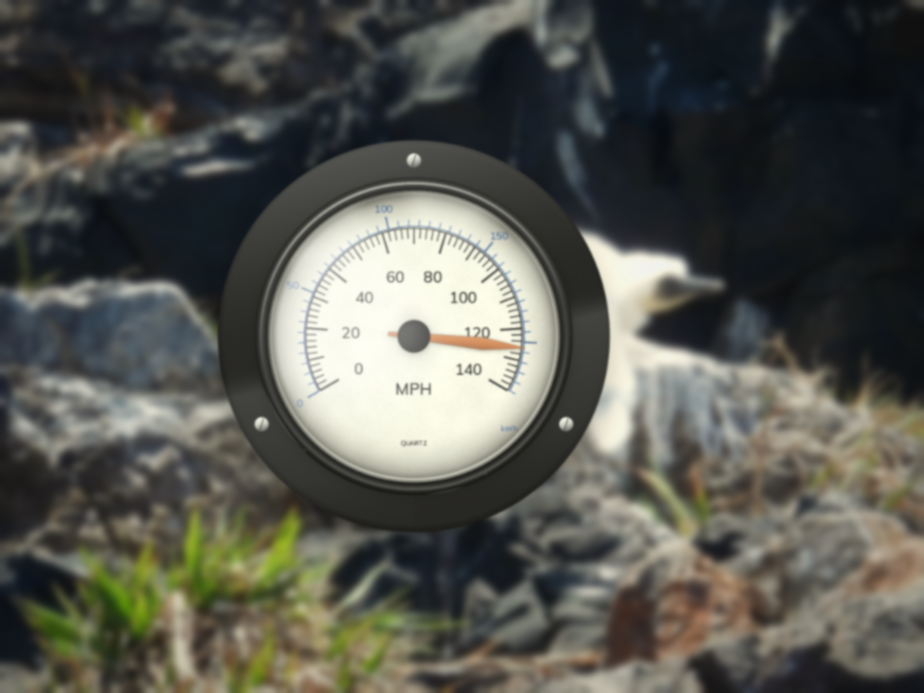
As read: value=126 unit=mph
